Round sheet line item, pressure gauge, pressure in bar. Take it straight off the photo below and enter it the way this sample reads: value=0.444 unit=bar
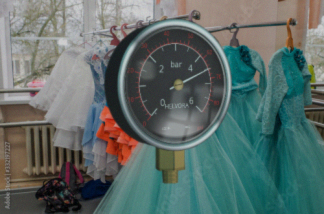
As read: value=4.5 unit=bar
